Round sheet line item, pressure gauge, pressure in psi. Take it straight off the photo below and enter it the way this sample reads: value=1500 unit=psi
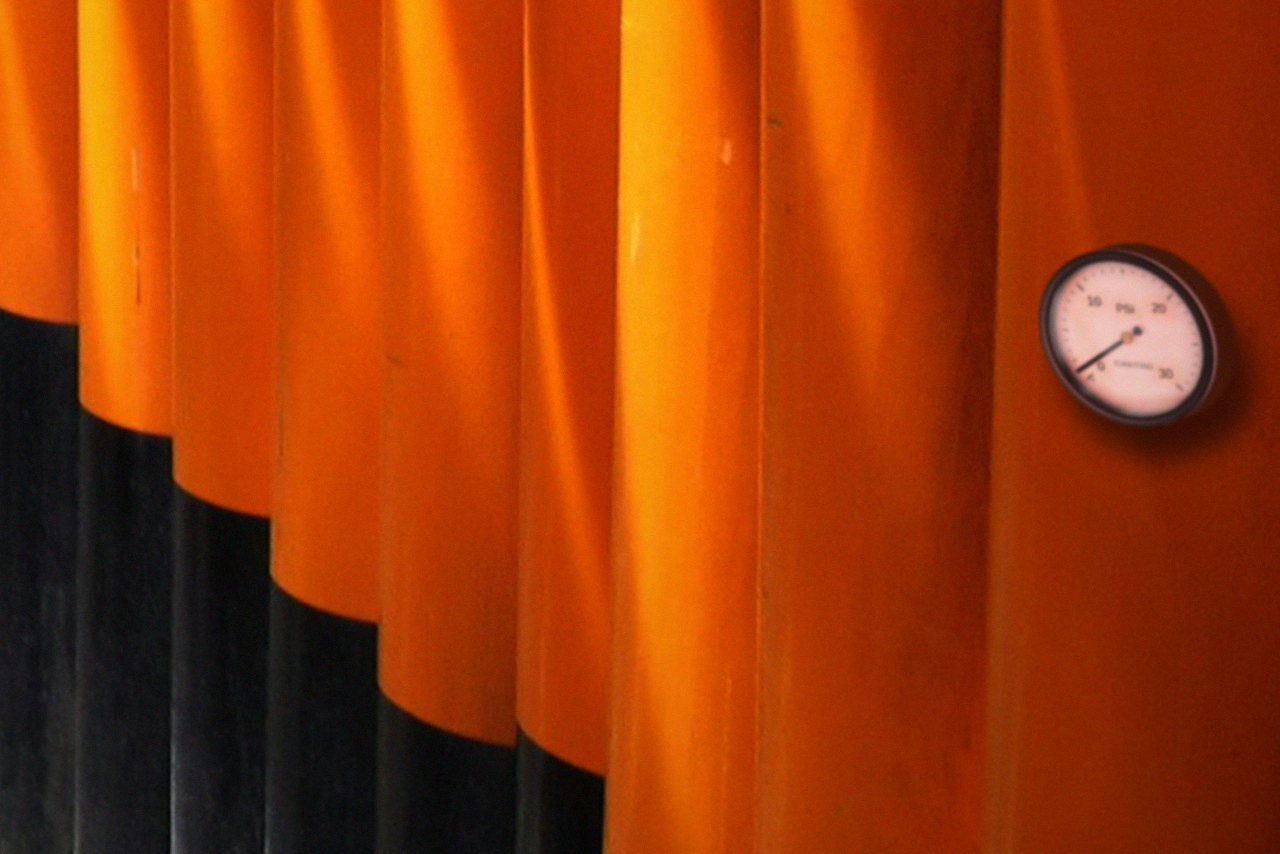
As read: value=1 unit=psi
